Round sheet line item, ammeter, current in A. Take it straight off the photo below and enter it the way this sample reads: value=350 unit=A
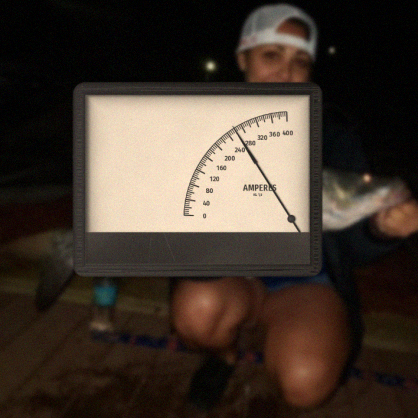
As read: value=260 unit=A
